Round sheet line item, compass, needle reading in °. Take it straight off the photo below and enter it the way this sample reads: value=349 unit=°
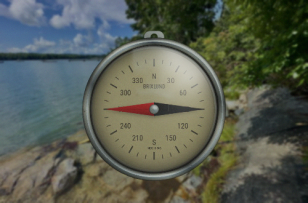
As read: value=270 unit=°
